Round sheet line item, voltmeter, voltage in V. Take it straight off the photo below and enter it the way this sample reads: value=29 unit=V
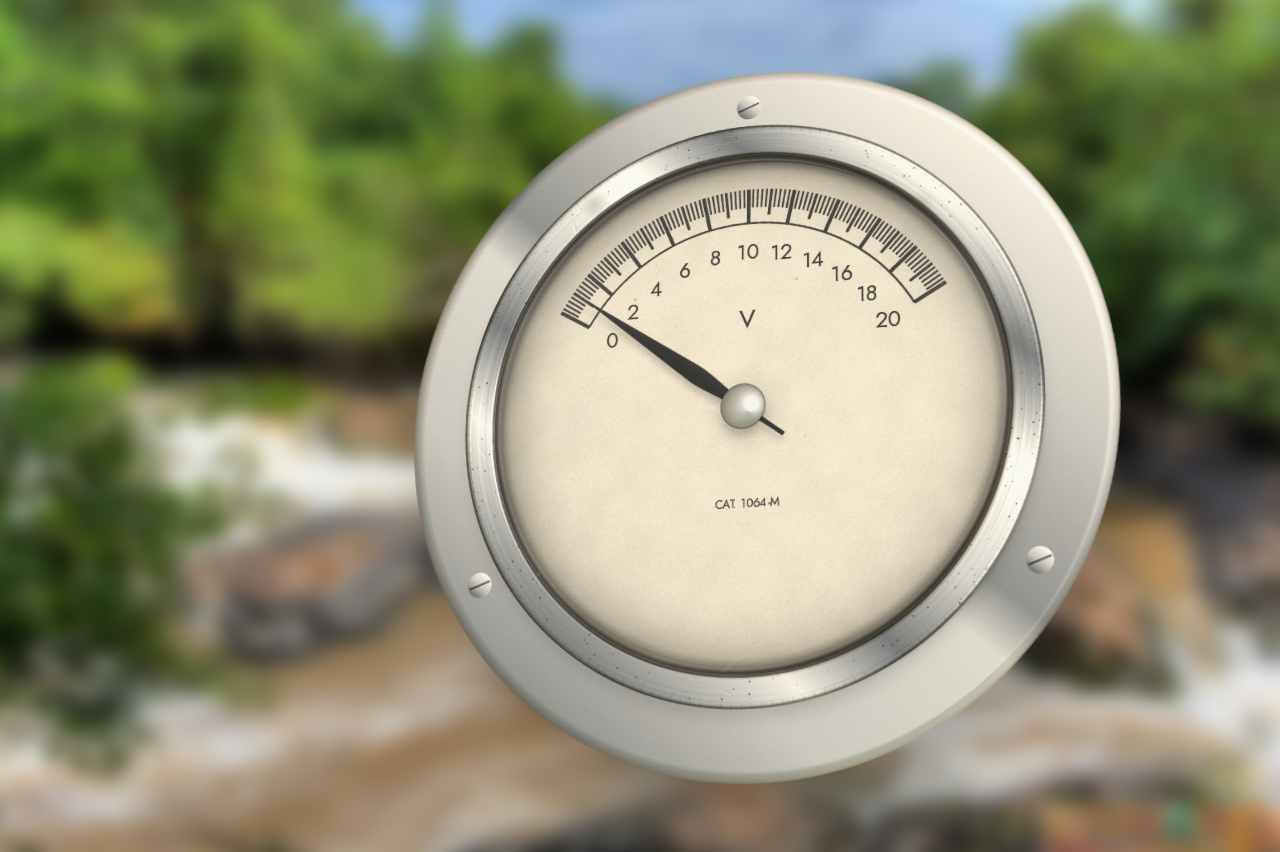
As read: value=1 unit=V
